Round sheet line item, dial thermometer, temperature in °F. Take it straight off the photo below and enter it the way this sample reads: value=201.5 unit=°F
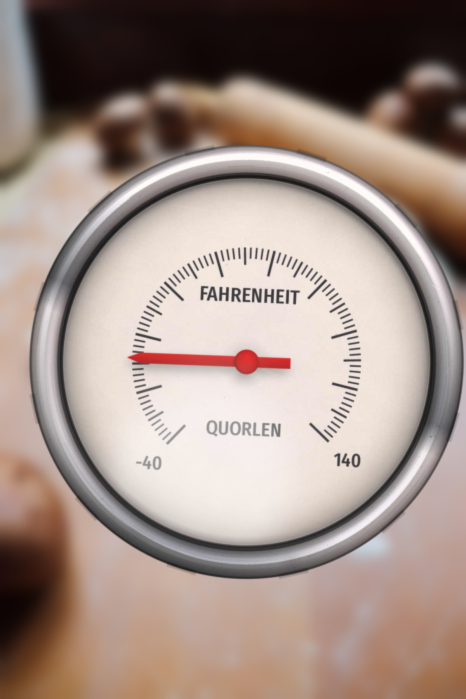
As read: value=-8 unit=°F
